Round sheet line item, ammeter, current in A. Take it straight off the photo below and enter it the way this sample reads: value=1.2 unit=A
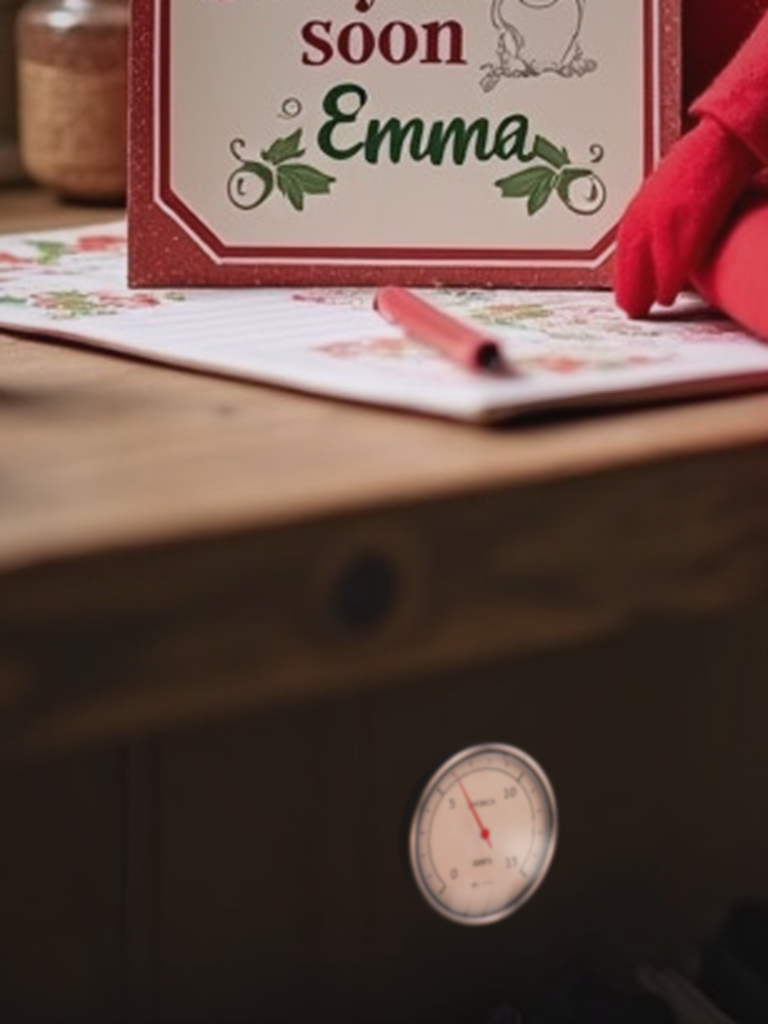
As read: value=6 unit=A
